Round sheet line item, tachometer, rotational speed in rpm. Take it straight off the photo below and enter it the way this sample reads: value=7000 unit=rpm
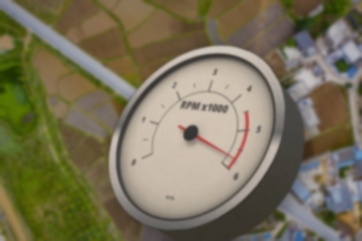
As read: value=5750 unit=rpm
